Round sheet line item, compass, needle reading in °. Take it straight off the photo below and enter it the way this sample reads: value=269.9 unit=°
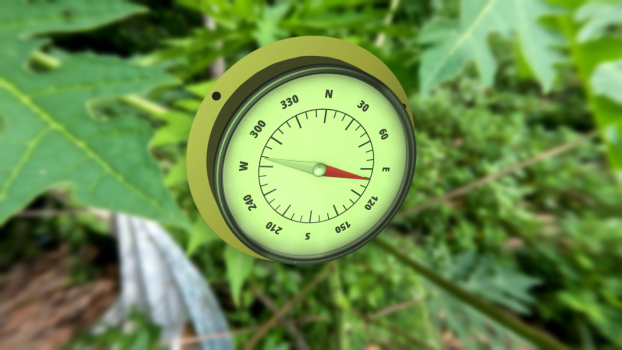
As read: value=100 unit=°
